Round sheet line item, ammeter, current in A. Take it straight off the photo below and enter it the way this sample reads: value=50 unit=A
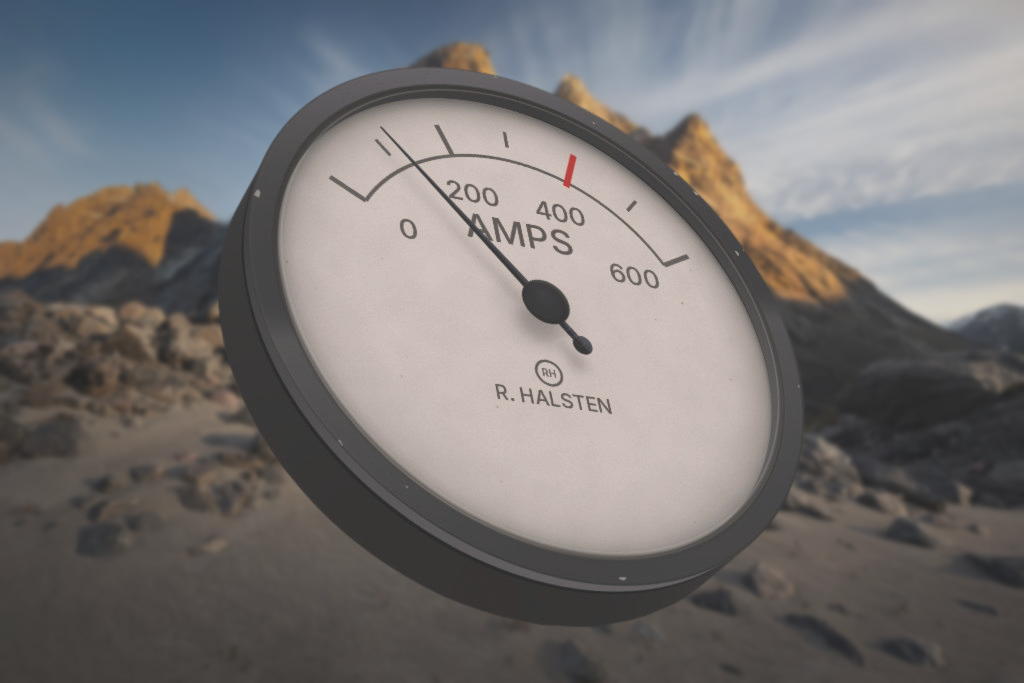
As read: value=100 unit=A
